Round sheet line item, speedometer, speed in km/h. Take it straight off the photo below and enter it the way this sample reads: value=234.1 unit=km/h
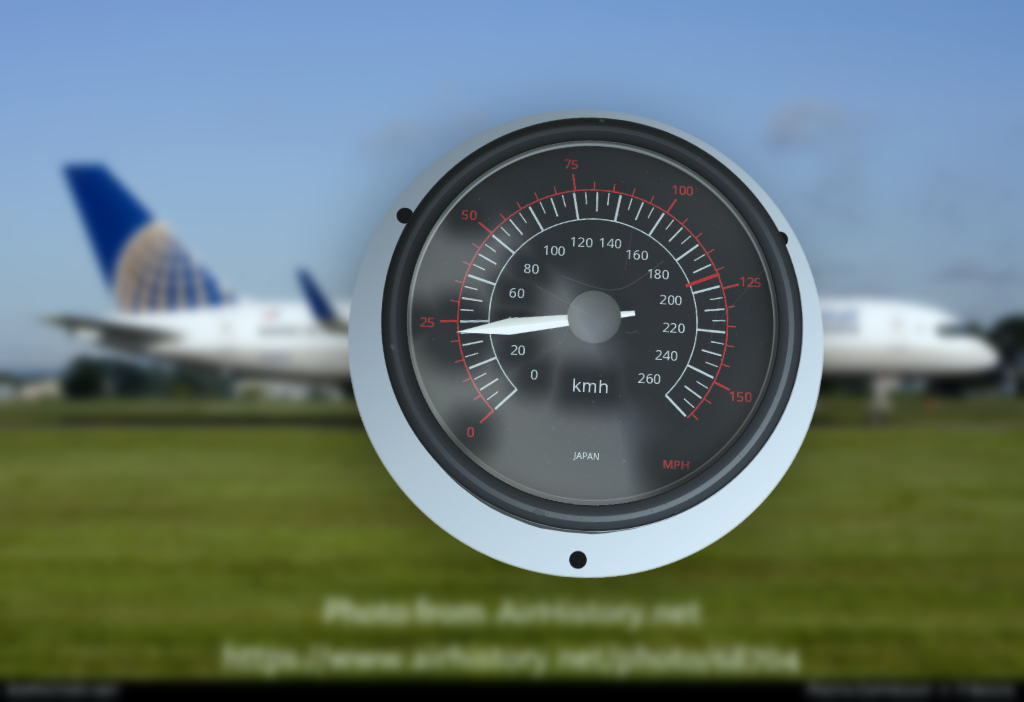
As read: value=35 unit=km/h
